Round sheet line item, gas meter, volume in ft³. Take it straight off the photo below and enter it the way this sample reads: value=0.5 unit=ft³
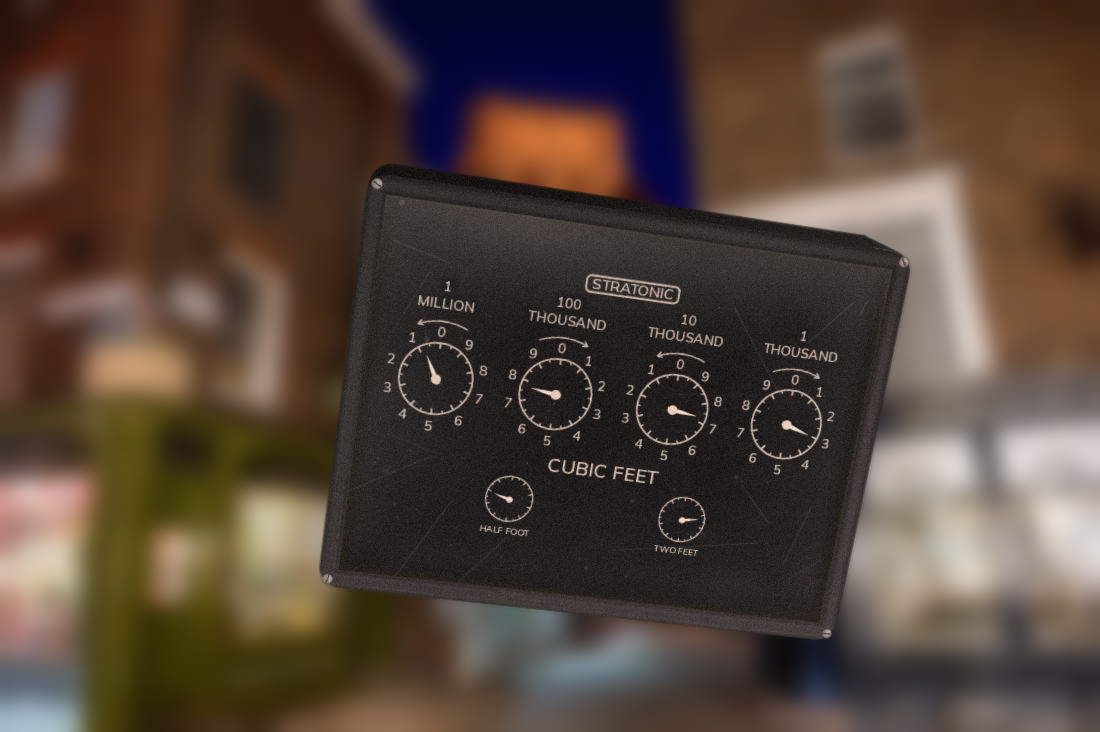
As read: value=77300 unit=ft³
